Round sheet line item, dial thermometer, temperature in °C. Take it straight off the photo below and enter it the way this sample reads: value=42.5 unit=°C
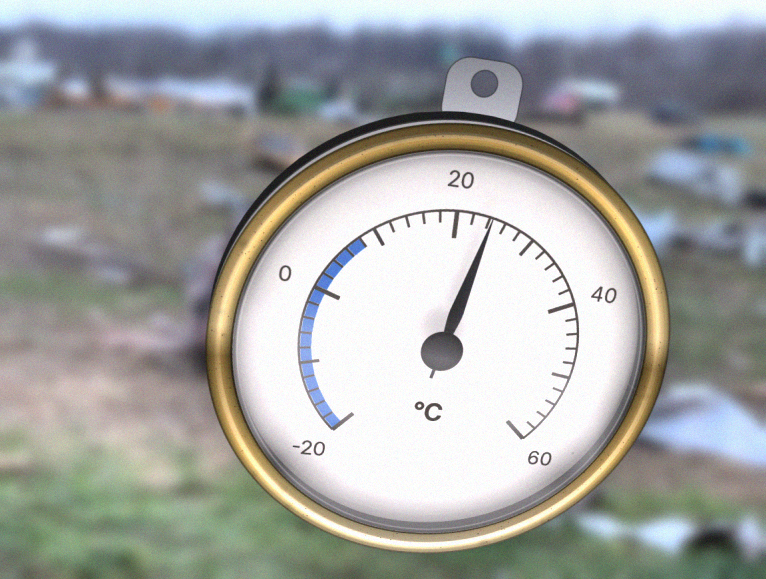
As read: value=24 unit=°C
